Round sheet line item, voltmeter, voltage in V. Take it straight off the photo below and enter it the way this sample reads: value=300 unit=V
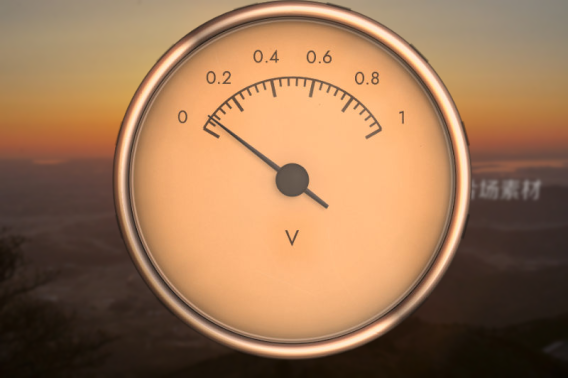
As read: value=0.06 unit=V
